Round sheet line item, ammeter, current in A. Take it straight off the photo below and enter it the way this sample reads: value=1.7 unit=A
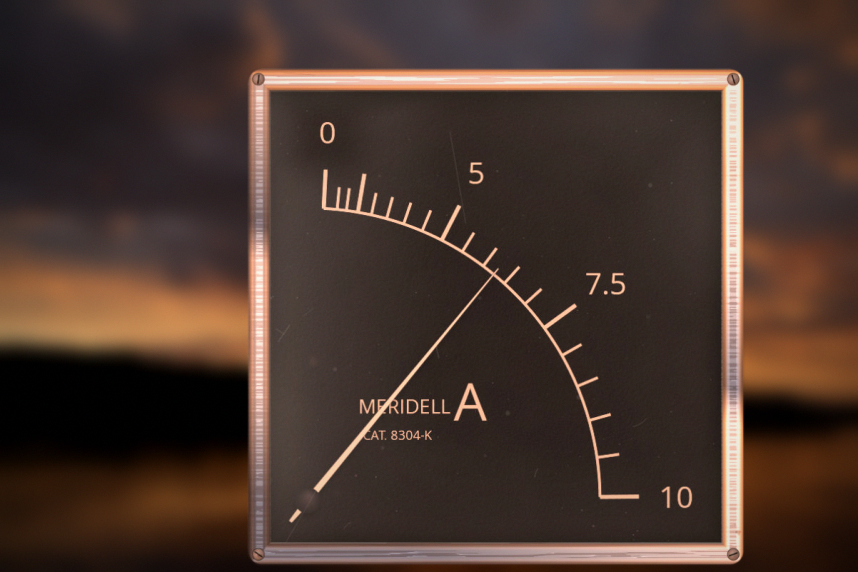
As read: value=6.25 unit=A
